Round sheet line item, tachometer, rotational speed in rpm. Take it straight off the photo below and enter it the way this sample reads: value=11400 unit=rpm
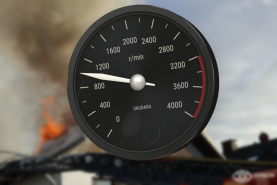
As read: value=1000 unit=rpm
